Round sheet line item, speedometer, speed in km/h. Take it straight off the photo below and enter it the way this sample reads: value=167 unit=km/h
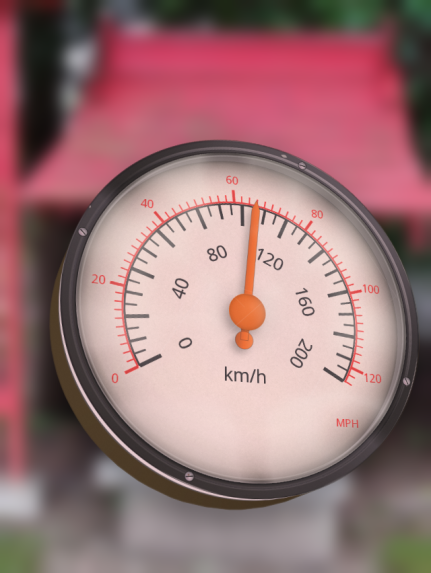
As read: value=105 unit=km/h
